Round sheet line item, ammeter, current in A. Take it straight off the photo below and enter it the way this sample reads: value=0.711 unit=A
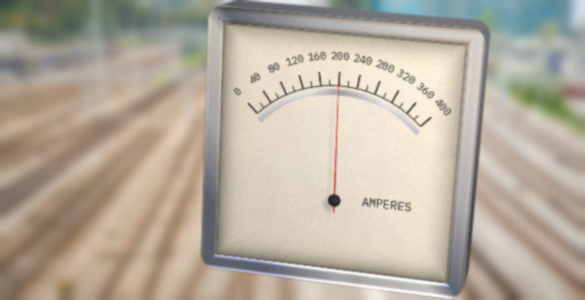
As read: value=200 unit=A
